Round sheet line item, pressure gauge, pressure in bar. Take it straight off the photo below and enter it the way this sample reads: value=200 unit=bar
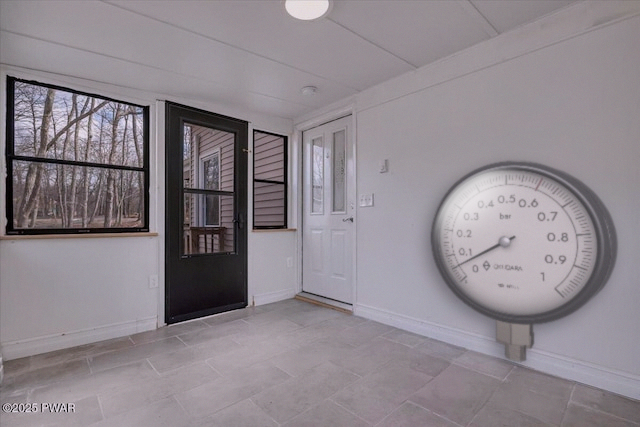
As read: value=0.05 unit=bar
